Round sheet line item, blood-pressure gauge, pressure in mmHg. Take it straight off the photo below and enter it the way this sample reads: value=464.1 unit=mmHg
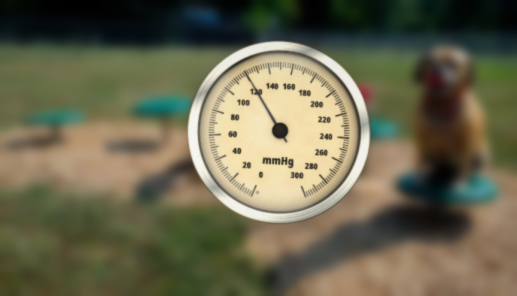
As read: value=120 unit=mmHg
